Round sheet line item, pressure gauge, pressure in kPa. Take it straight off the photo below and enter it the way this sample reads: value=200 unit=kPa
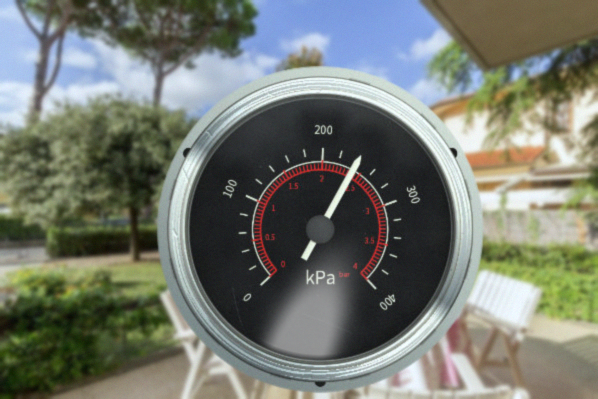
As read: value=240 unit=kPa
